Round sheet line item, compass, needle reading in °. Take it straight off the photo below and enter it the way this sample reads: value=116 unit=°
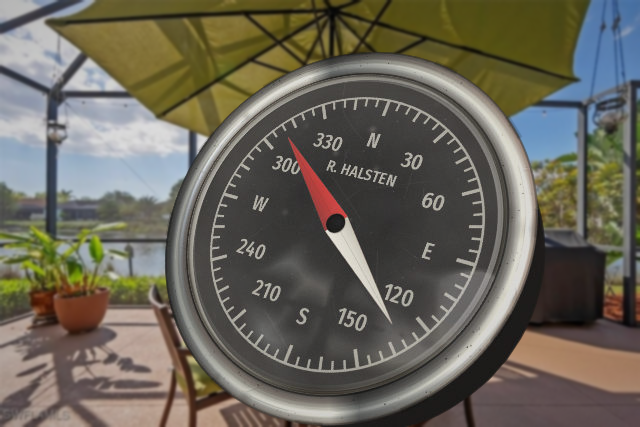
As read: value=310 unit=°
